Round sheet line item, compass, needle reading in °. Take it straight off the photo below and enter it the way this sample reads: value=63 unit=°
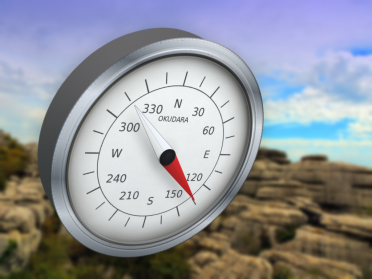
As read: value=135 unit=°
